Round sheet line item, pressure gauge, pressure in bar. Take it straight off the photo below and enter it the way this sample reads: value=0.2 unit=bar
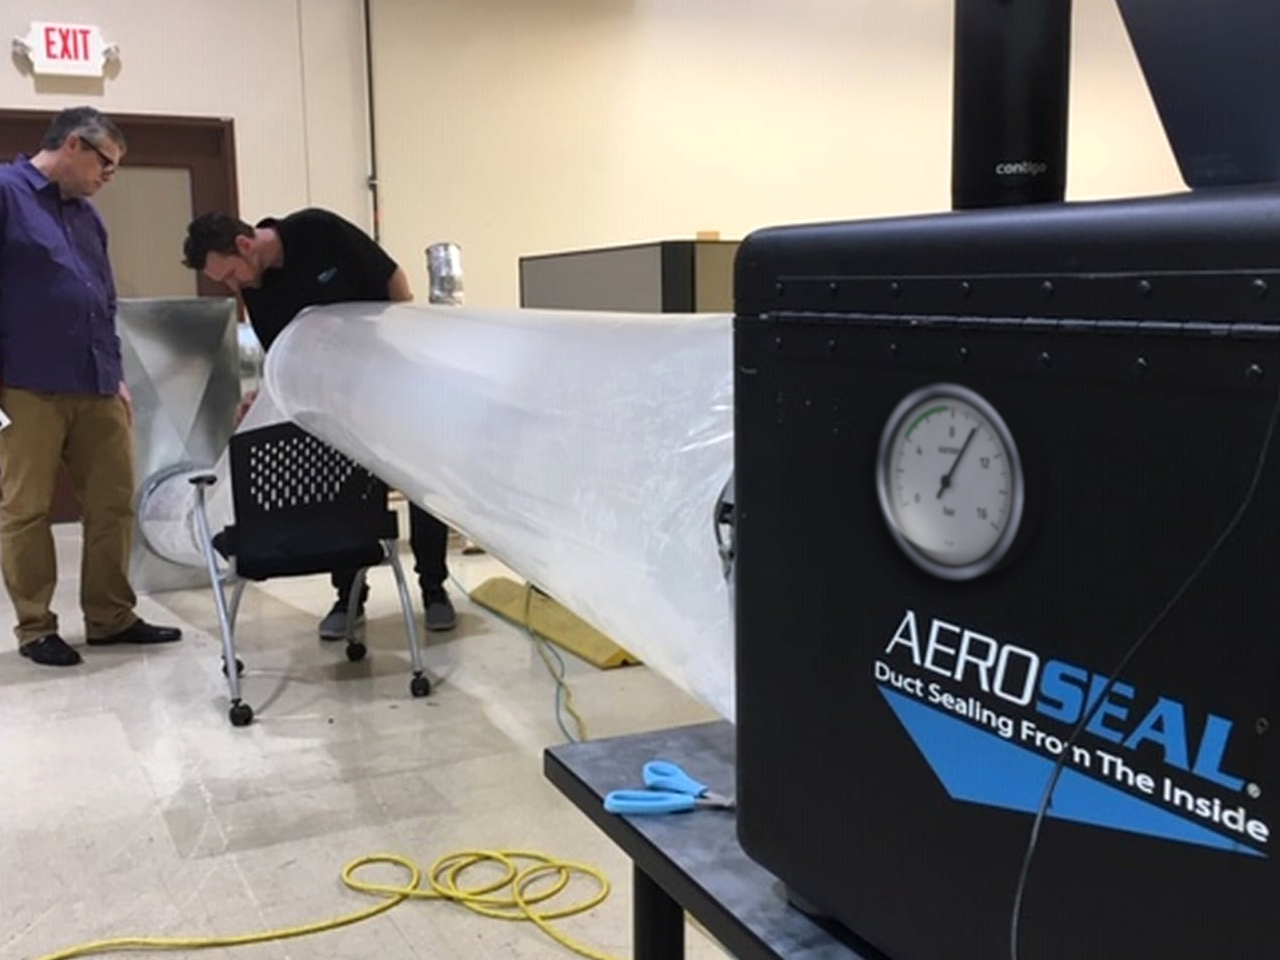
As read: value=10 unit=bar
